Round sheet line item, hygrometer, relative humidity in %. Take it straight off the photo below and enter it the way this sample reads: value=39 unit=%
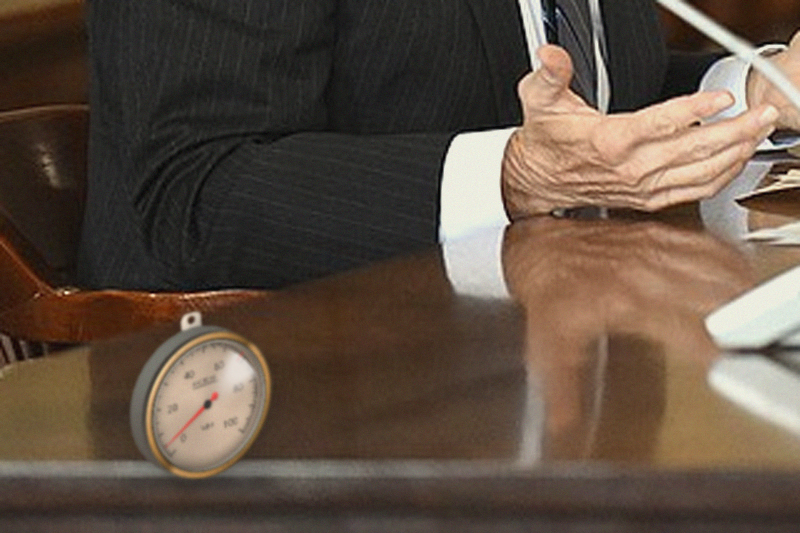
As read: value=5 unit=%
